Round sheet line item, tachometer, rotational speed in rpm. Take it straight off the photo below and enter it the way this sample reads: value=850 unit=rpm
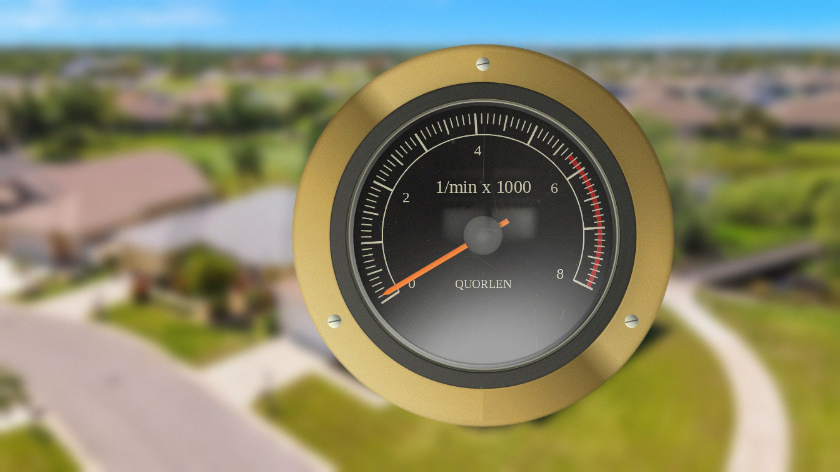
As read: value=100 unit=rpm
